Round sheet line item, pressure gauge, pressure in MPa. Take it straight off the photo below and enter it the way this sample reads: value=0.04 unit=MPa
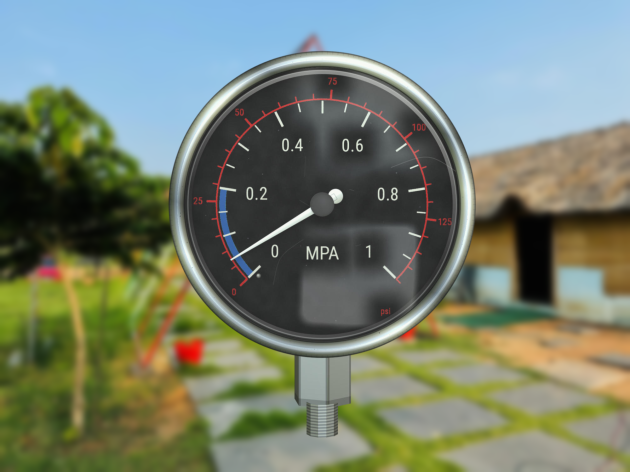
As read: value=0.05 unit=MPa
